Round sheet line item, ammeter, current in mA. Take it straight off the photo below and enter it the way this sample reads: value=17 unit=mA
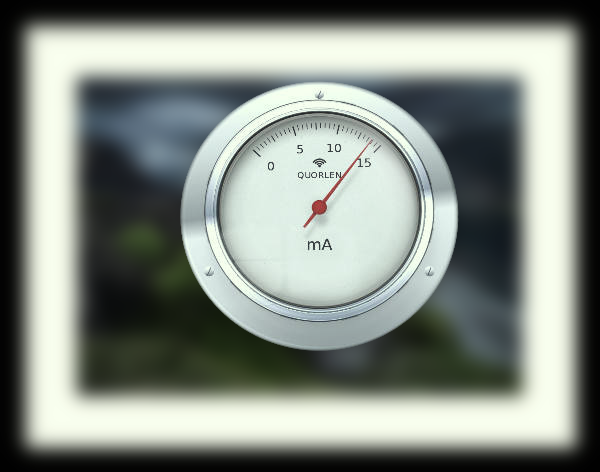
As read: value=14 unit=mA
